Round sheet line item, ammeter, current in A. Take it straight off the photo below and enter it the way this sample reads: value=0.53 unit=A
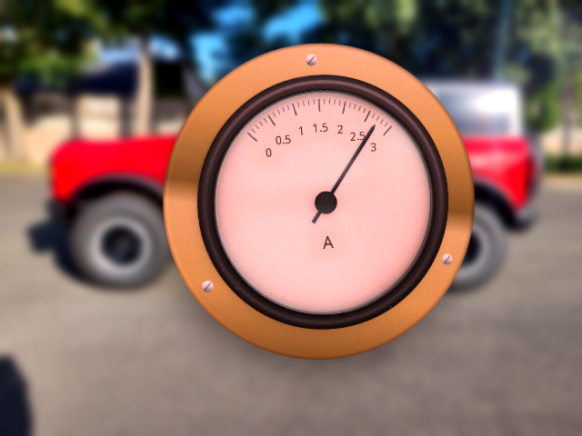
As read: value=2.7 unit=A
